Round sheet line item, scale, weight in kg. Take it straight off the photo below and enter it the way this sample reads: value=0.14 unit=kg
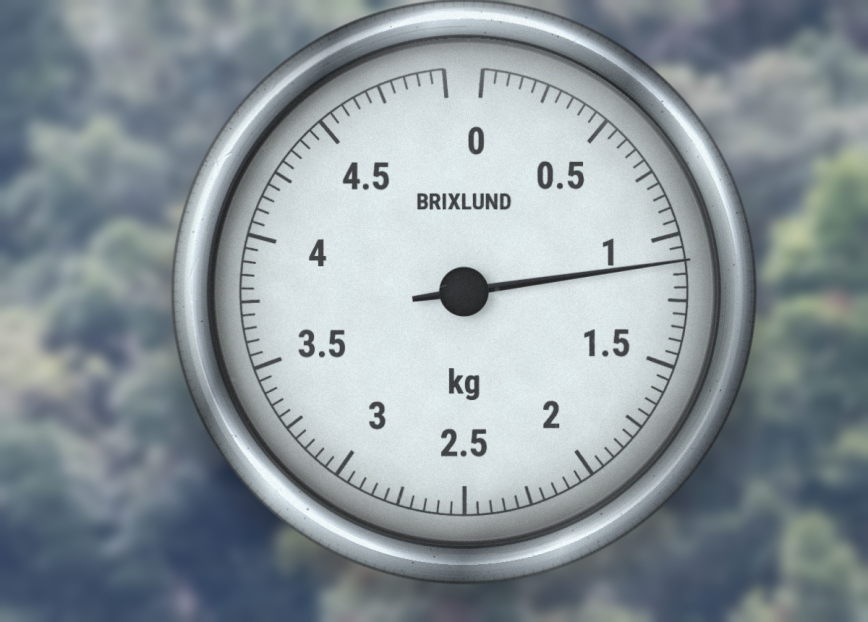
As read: value=1.1 unit=kg
